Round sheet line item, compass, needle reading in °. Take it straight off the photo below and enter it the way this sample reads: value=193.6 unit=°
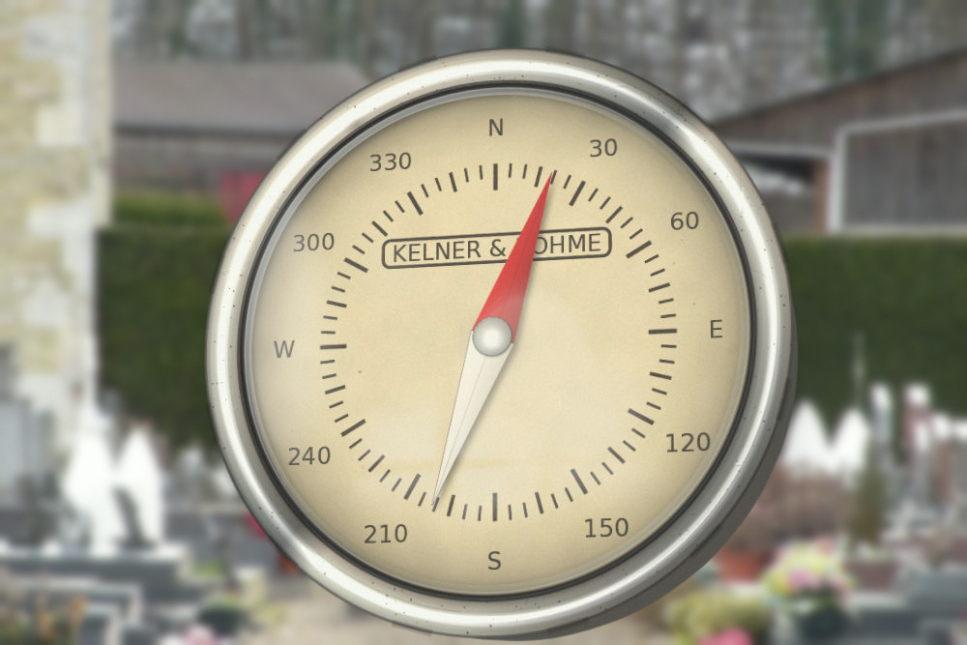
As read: value=20 unit=°
